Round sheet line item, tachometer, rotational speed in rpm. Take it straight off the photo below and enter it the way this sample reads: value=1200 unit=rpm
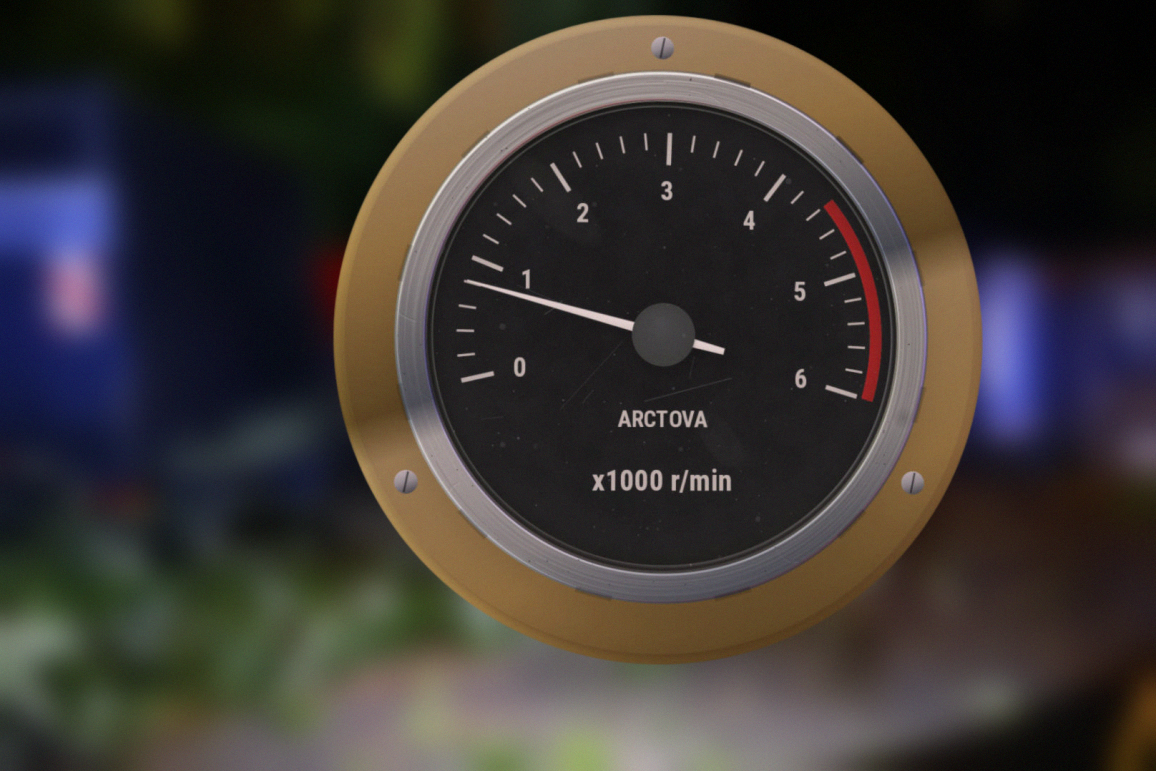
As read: value=800 unit=rpm
